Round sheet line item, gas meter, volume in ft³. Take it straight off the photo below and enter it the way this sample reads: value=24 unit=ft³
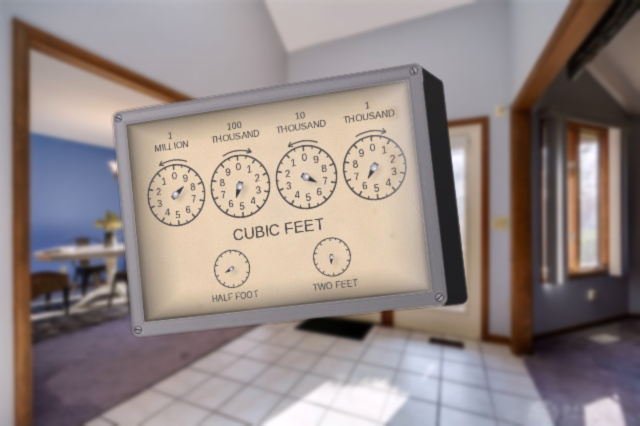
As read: value=856600 unit=ft³
